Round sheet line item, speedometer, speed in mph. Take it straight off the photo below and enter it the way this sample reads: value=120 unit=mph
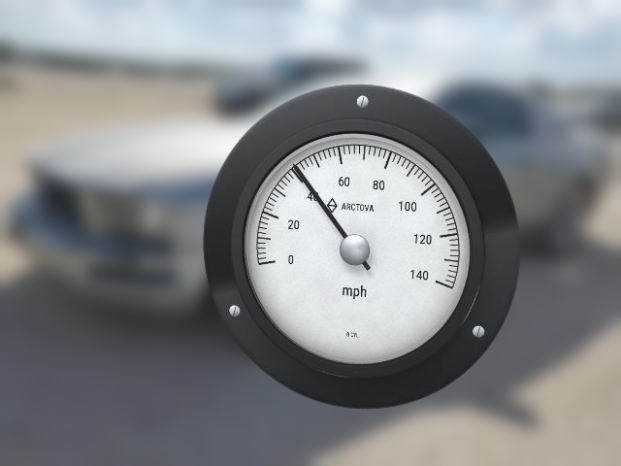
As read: value=42 unit=mph
